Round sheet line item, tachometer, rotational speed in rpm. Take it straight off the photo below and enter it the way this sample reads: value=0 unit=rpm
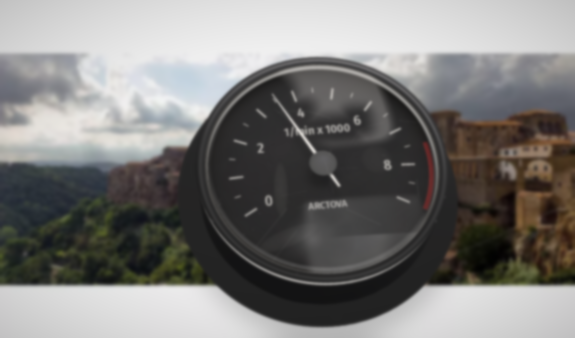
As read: value=3500 unit=rpm
